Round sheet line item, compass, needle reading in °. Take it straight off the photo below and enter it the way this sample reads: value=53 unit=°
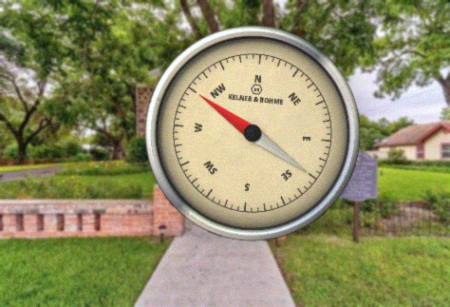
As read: value=300 unit=°
